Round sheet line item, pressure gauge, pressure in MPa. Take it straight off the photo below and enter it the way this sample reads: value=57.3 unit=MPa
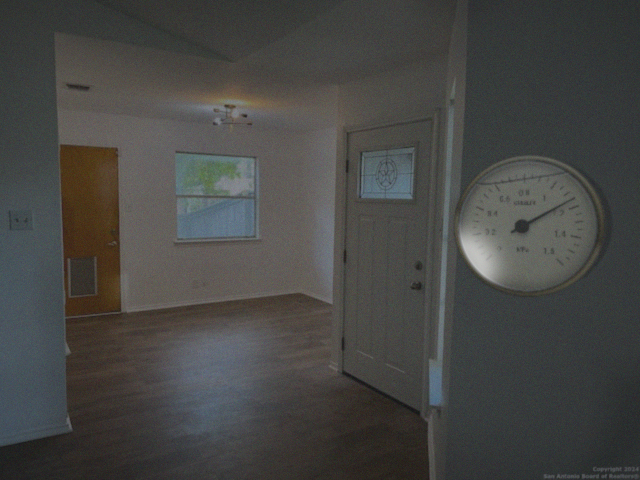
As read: value=1.15 unit=MPa
